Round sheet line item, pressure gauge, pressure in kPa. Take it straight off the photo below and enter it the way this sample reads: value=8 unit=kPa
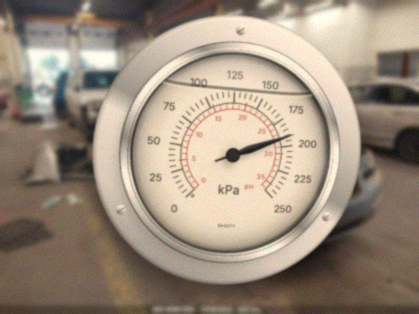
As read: value=190 unit=kPa
